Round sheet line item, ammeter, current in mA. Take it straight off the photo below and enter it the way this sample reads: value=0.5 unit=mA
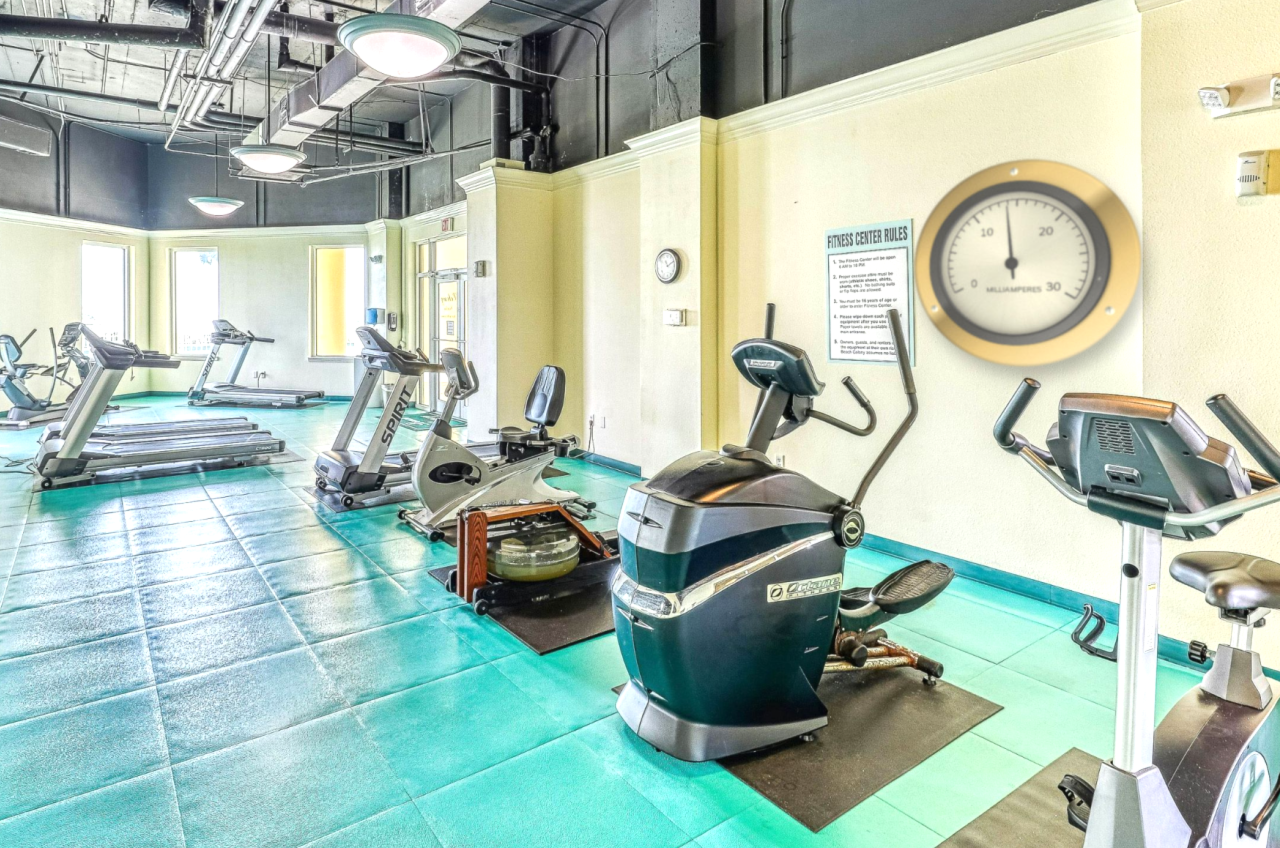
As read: value=14 unit=mA
